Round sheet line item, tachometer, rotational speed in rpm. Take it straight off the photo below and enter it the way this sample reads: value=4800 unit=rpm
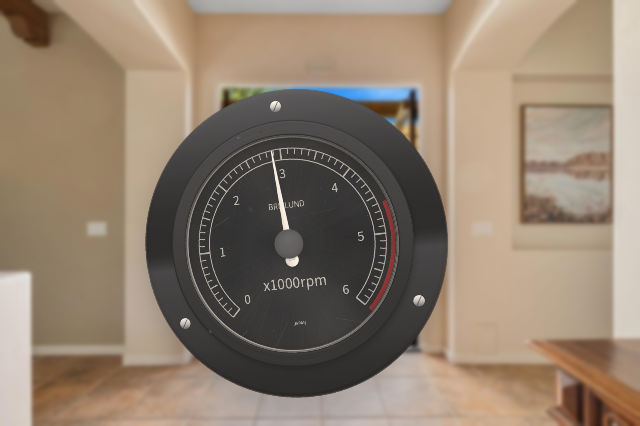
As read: value=2900 unit=rpm
